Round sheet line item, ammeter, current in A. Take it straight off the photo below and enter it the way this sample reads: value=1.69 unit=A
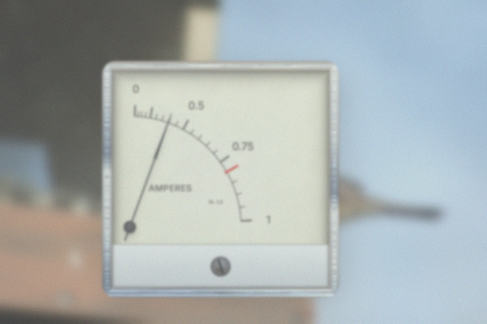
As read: value=0.4 unit=A
